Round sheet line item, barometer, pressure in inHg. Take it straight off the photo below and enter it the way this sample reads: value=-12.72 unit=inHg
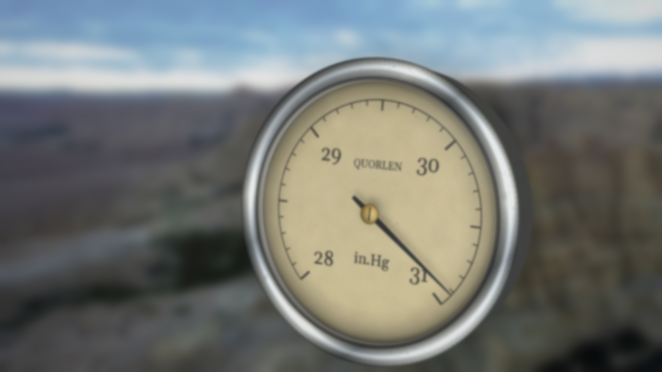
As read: value=30.9 unit=inHg
